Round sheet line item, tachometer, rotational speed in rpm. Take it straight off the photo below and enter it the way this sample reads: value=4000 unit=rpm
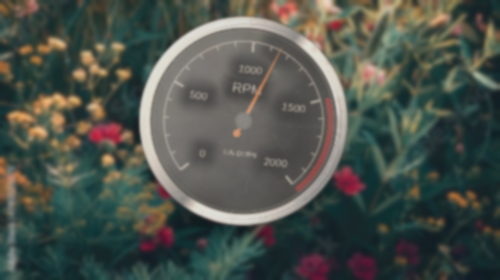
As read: value=1150 unit=rpm
